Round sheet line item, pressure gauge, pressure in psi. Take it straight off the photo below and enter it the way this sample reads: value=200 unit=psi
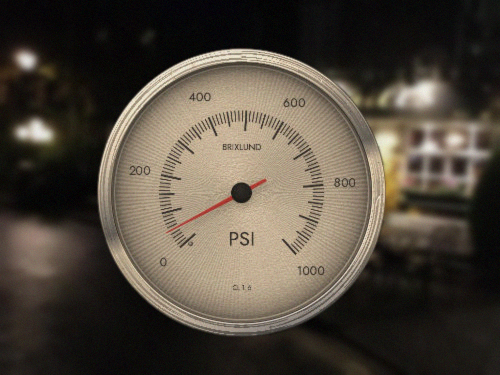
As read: value=50 unit=psi
